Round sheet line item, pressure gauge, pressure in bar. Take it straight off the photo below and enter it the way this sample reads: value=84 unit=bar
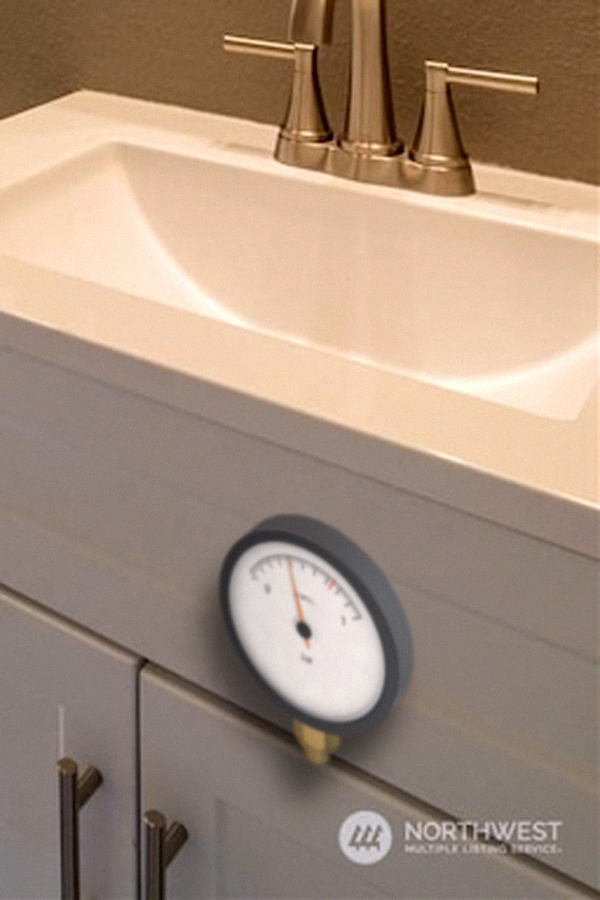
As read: value=0.4 unit=bar
